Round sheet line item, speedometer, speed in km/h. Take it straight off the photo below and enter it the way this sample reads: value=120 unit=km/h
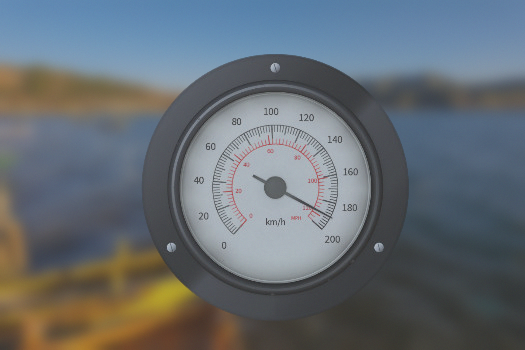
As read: value=190 unit=km/h
